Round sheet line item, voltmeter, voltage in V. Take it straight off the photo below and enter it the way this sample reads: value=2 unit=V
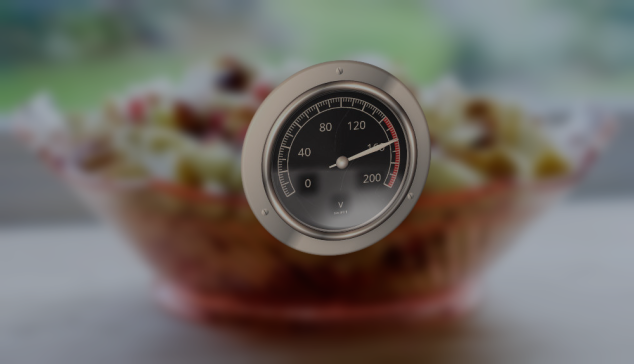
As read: value=160 unit=V
